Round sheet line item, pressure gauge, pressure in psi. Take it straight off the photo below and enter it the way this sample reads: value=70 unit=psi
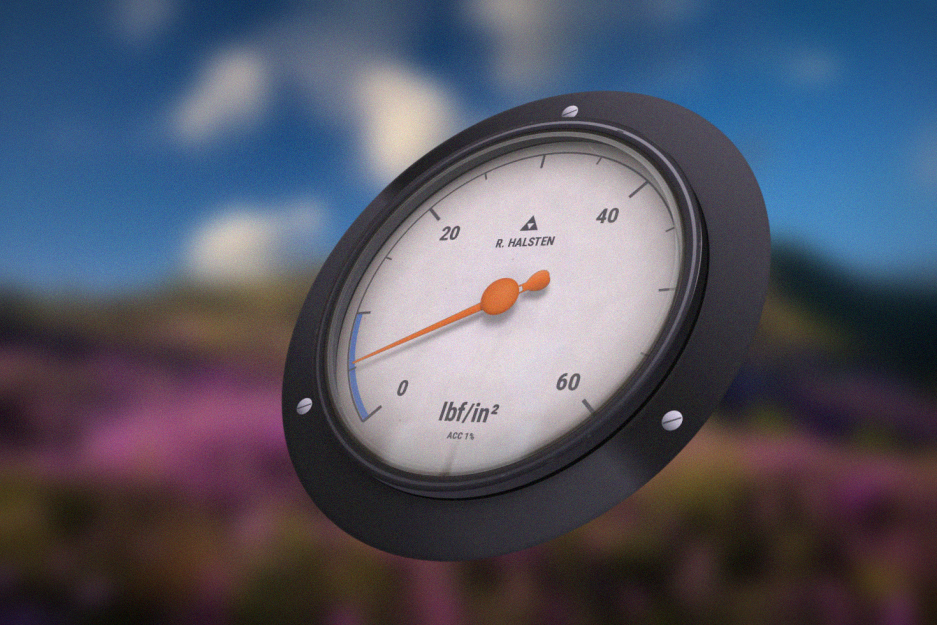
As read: value=5 unit=psi
